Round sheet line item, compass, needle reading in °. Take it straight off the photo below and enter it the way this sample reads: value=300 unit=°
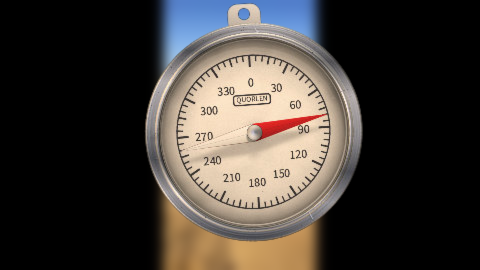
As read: value=80 unit=°
